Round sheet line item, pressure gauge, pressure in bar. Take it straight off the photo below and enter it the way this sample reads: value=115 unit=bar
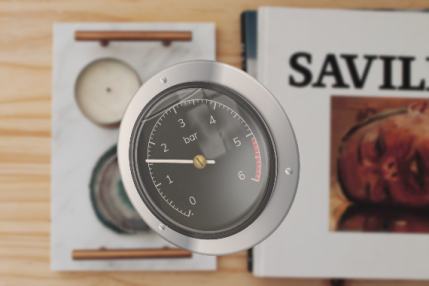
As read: value=1.6 unit=bar
